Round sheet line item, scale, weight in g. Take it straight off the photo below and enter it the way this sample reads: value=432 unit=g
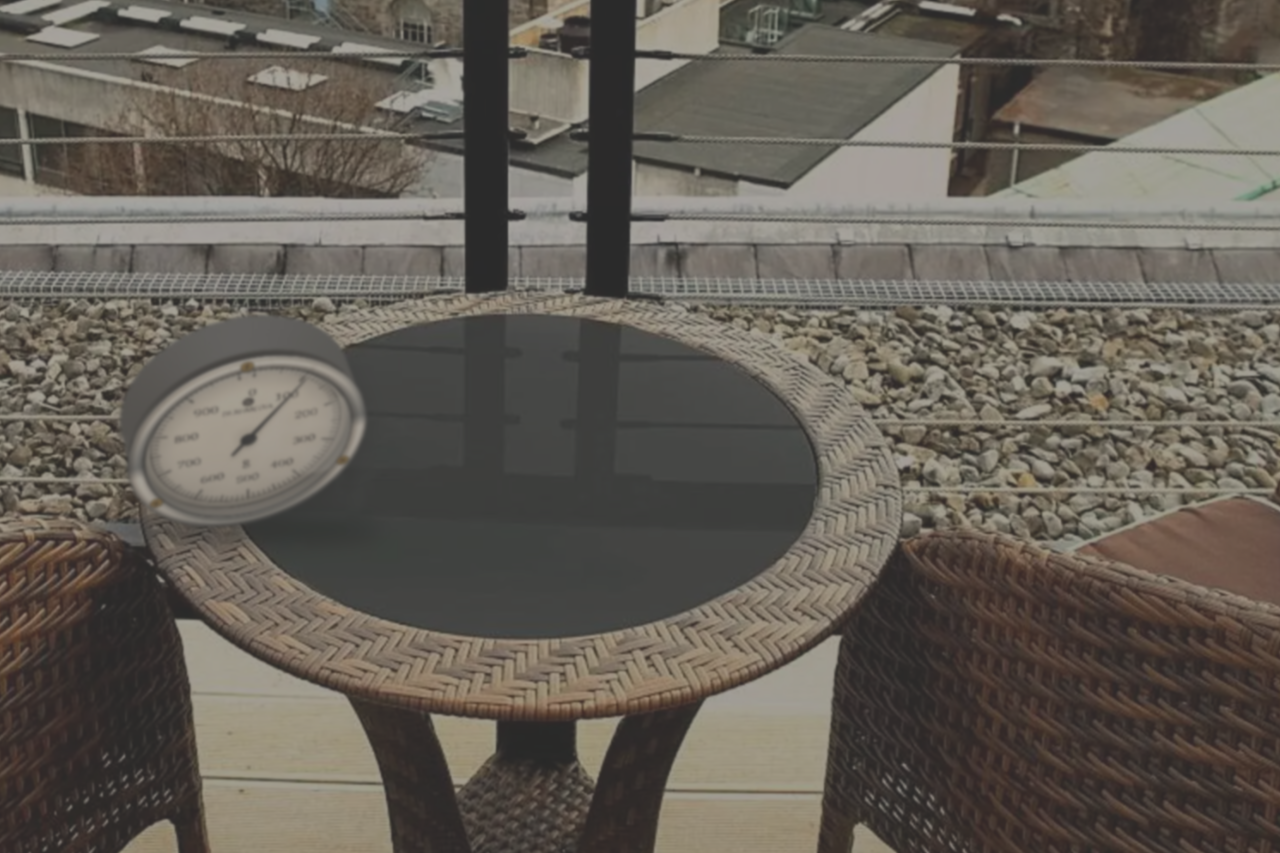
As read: value=100 unit=g
